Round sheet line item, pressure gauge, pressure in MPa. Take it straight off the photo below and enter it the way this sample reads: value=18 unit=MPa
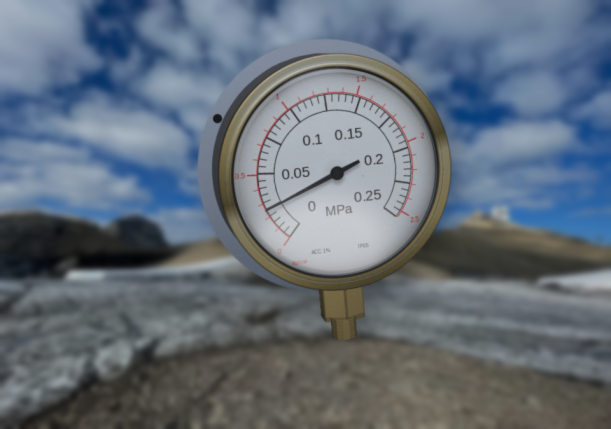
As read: value=0.025 unit=MPa
